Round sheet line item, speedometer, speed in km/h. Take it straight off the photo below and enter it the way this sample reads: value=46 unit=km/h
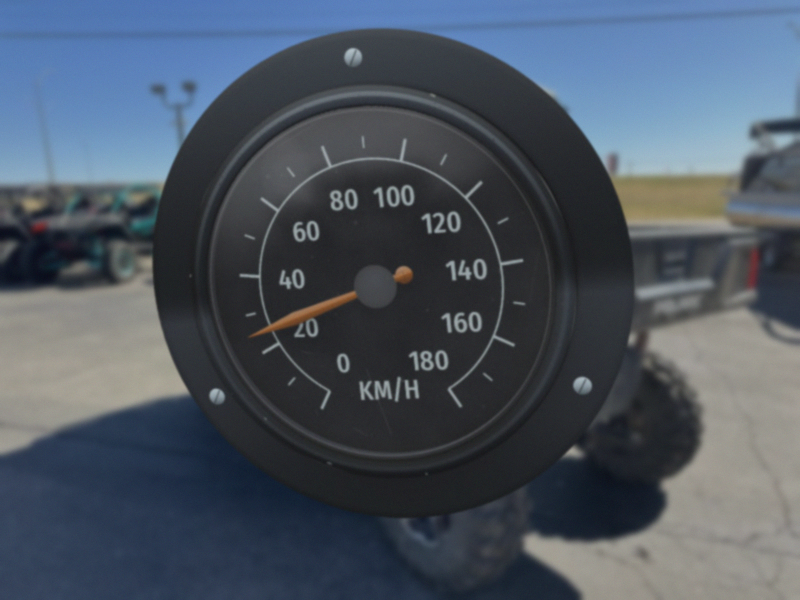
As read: value=25 unit=km/h
